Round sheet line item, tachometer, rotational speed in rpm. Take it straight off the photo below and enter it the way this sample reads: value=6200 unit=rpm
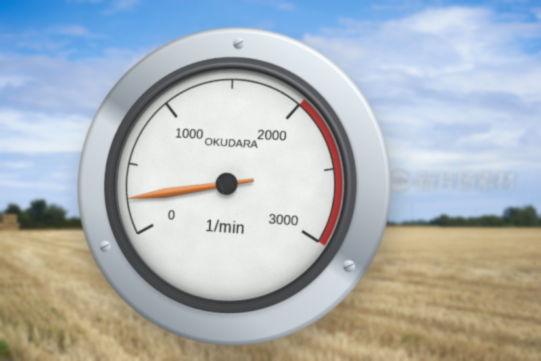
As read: value=250 unit=rpm
